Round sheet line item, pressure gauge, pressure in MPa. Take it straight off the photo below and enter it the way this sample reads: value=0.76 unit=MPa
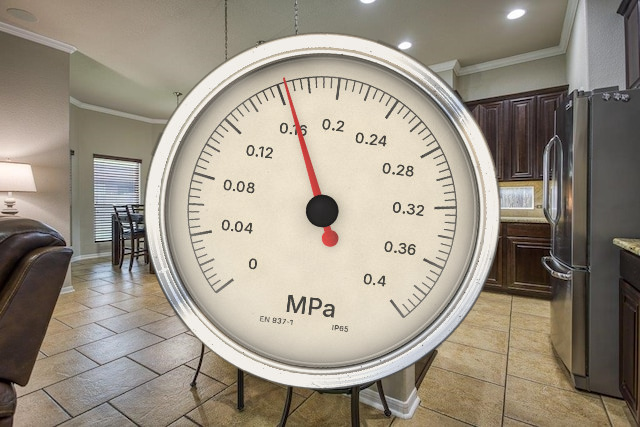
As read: value=0.165 unit=MPa
